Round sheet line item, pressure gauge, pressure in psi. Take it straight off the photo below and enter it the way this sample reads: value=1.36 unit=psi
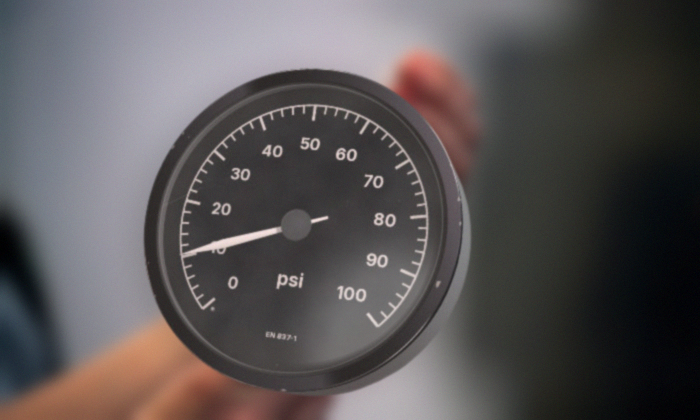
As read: value=10 unit=psi
